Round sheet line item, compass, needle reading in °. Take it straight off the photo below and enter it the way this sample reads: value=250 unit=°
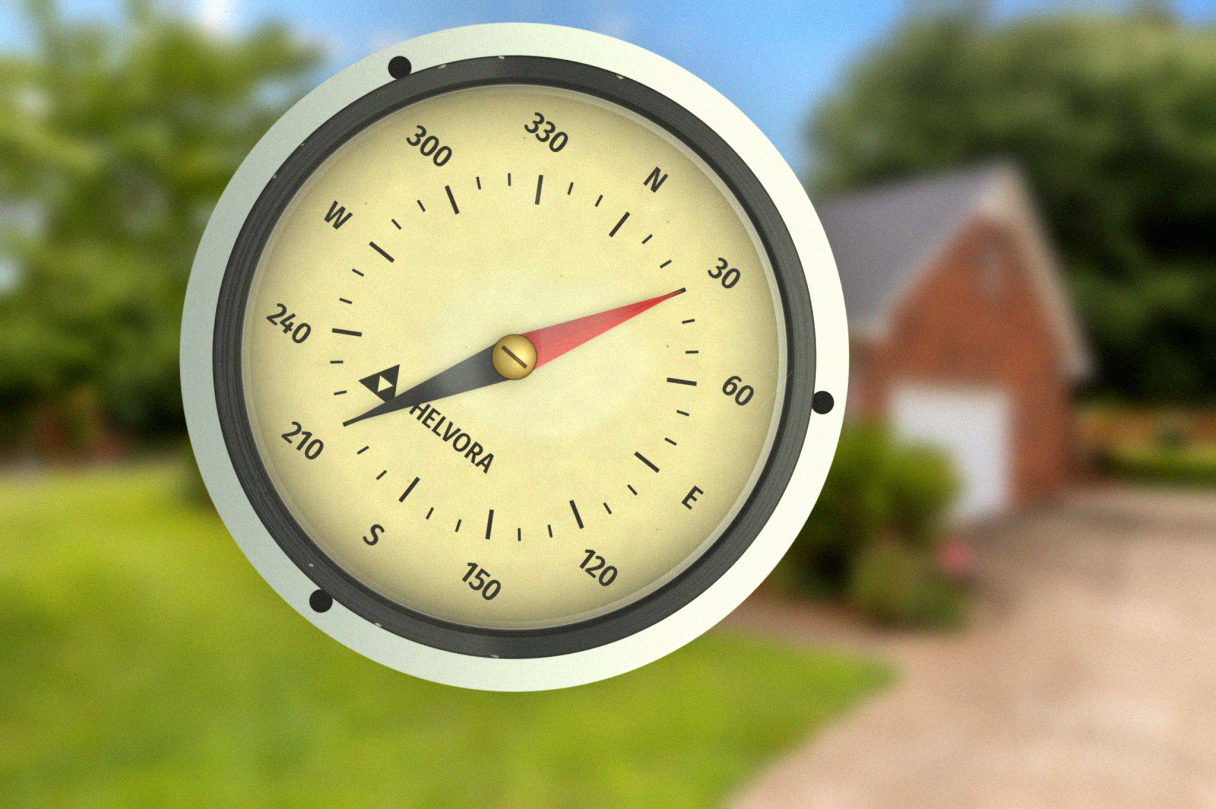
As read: value=30 unit=°
